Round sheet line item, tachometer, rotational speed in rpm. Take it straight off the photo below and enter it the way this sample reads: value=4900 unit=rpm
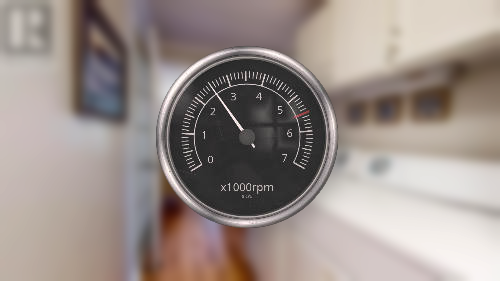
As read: value=2500 unit=rpm
